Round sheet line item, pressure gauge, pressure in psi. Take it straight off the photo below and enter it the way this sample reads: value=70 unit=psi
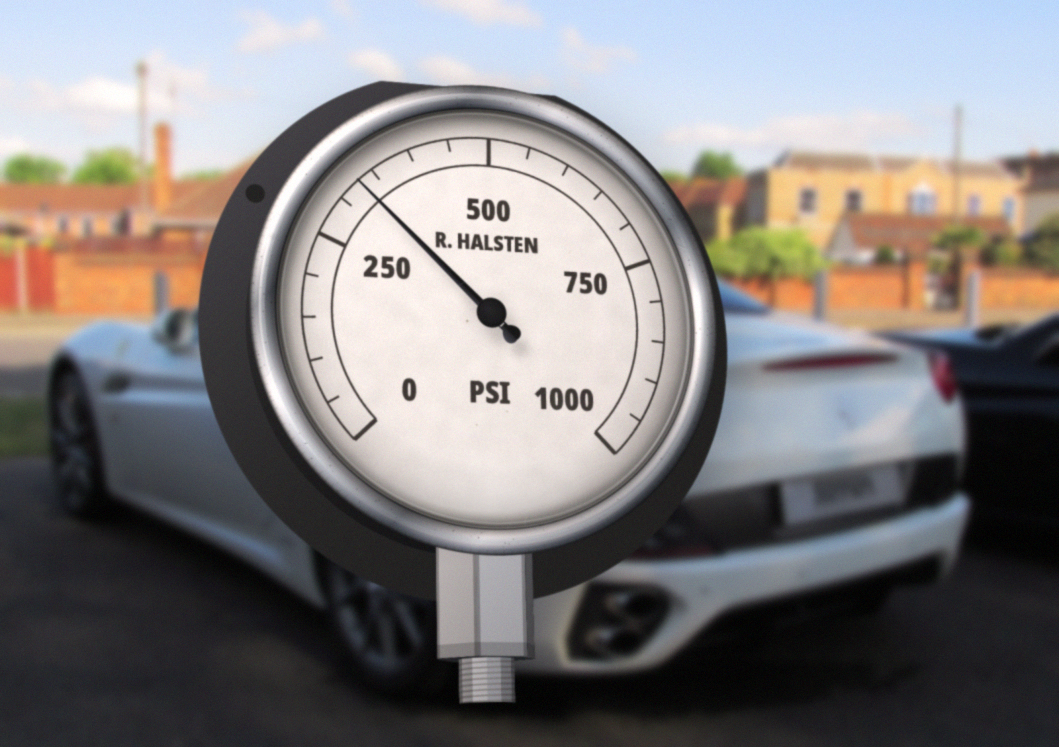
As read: value=325 unit=psi
